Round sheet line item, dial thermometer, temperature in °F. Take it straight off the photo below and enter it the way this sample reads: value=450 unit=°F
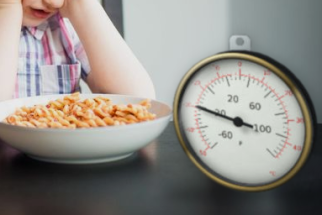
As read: value=-20 unit=°F
